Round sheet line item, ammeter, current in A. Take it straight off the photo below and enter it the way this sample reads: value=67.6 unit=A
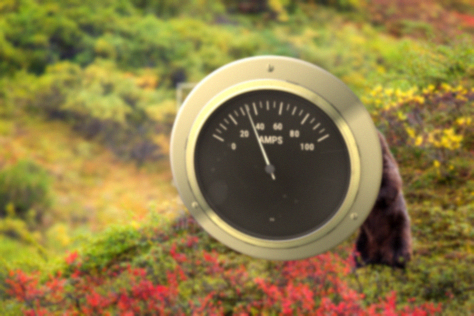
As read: value=35 unit=A
